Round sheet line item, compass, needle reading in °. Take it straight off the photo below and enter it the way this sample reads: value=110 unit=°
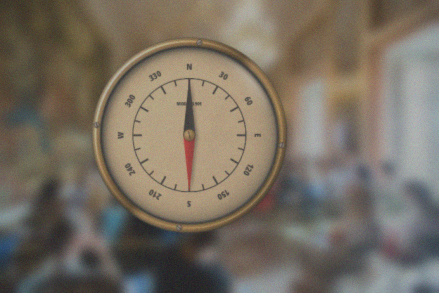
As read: value=180 unit=°
